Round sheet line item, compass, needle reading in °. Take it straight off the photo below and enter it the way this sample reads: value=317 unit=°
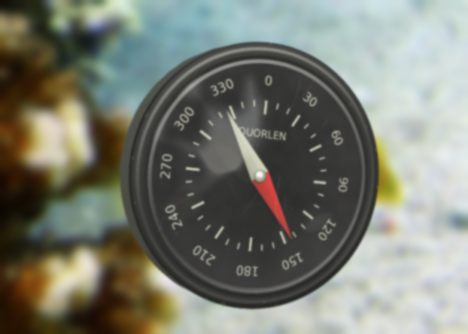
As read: value=145 unit=°
